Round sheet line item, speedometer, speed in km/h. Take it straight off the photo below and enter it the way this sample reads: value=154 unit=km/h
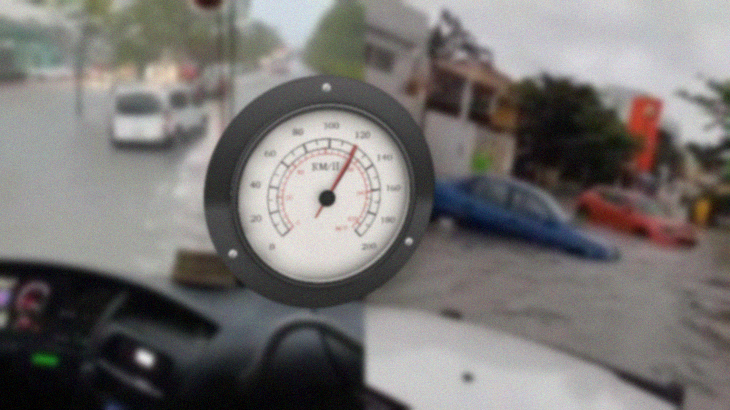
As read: value=120 unit=km/h
